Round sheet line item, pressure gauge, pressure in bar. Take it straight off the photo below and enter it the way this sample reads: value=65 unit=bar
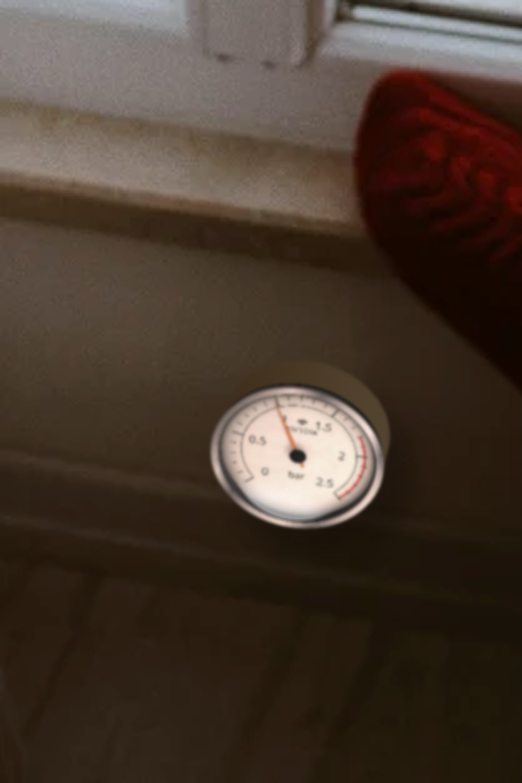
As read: value=1 unit=bar
